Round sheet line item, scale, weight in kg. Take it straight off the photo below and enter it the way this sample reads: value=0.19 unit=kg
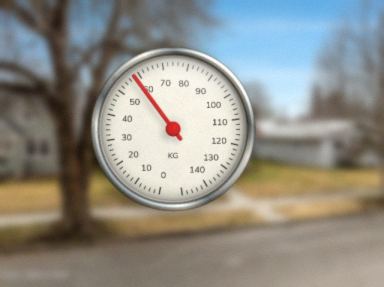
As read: value=58 unit=kg
